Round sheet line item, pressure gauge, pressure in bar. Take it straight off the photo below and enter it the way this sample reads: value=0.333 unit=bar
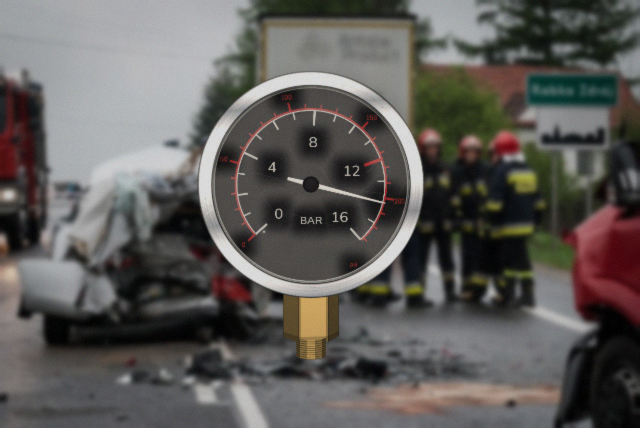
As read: value=14 unit=bar
